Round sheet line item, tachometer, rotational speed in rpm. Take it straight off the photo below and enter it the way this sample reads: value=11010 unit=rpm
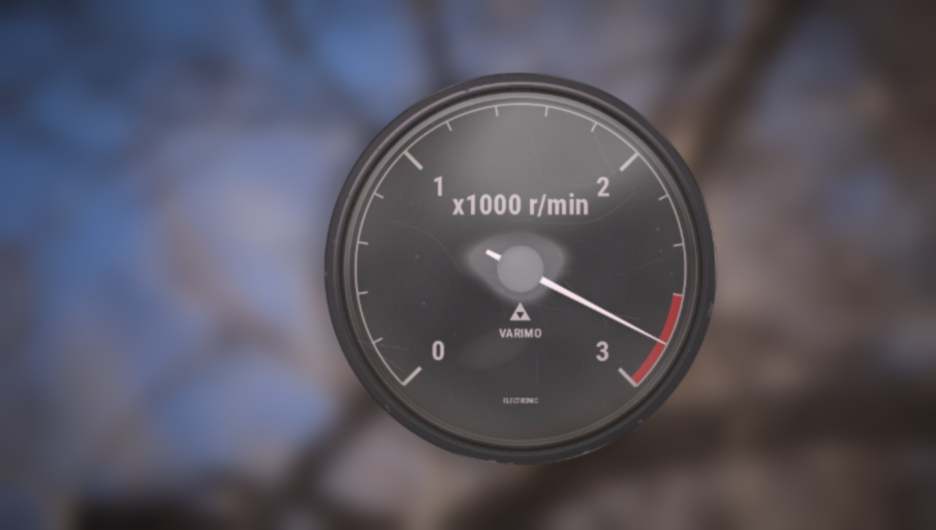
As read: value=2800 unit=rpm
